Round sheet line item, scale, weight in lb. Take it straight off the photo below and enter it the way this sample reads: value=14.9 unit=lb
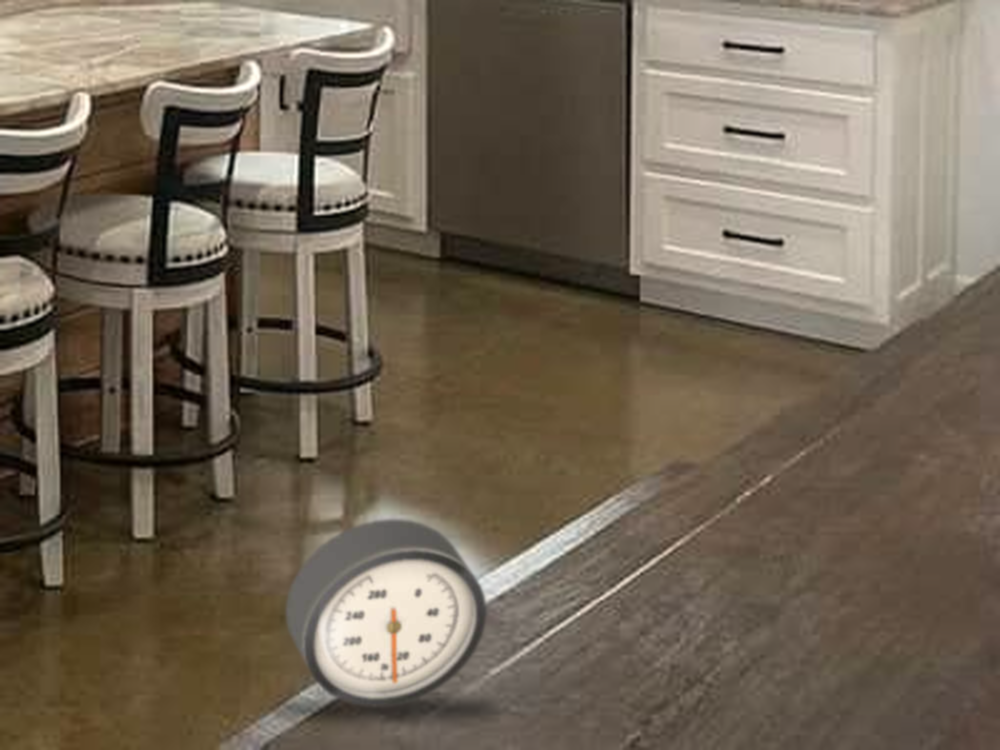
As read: value=130 unit=lb
